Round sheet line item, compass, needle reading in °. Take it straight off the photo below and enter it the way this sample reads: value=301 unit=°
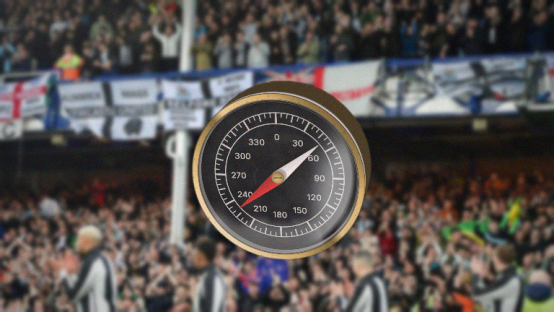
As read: value=230 unit=°
